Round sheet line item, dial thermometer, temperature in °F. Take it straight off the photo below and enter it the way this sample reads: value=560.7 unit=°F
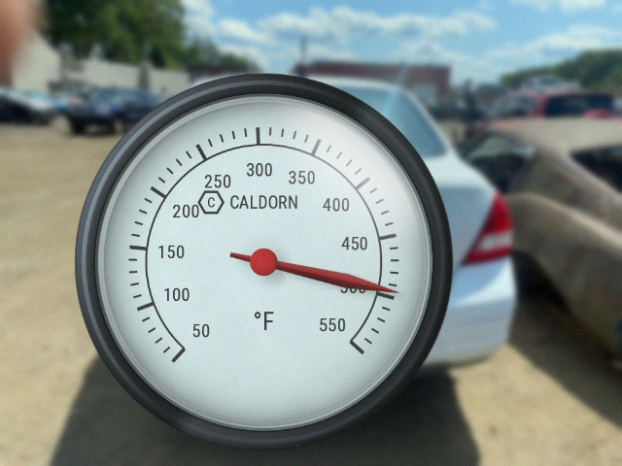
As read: value=495 unit=°F
